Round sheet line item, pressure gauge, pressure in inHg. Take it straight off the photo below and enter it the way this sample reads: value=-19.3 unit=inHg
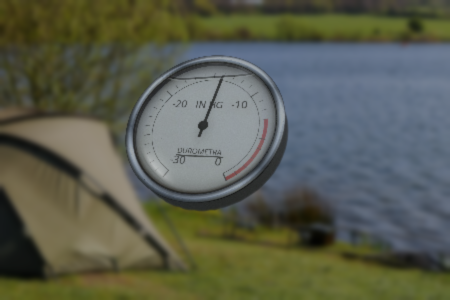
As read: value=-14 unit=inHg
